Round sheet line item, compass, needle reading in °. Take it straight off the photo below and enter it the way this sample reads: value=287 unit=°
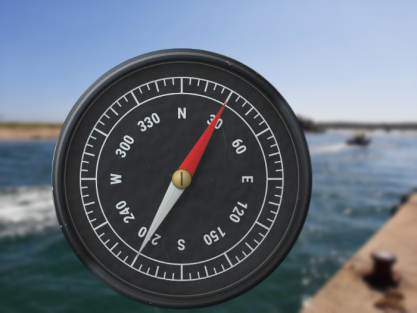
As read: value=30 unit=°
